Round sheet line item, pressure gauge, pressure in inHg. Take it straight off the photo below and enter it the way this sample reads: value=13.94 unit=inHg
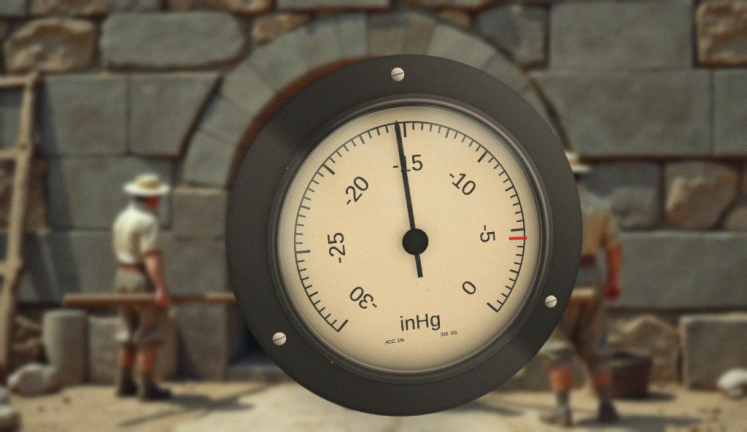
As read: value=-15.5 unit=inHg
